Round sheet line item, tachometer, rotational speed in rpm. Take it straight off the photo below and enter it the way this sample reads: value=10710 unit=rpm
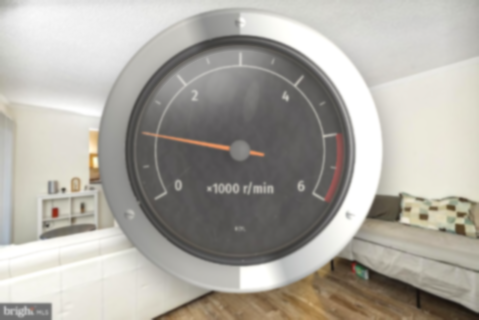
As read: value=1000 unit=rpm
